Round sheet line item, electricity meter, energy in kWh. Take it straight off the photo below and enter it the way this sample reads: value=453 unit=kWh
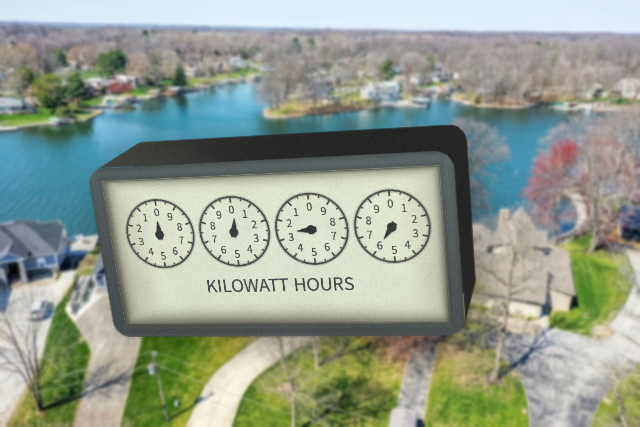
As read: value=26 unit=kWh
